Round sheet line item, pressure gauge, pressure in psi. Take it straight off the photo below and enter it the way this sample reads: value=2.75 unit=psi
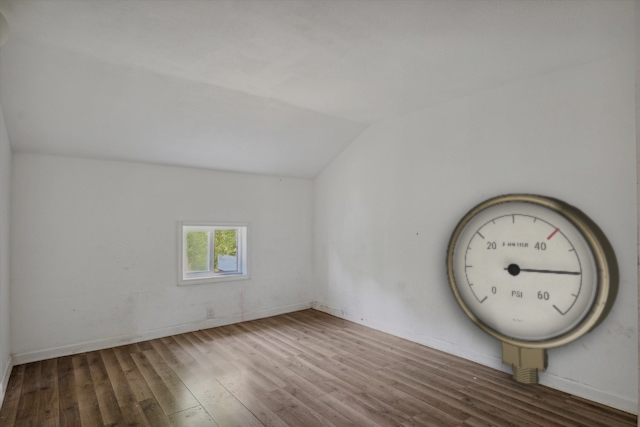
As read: value=50 unit=psi
